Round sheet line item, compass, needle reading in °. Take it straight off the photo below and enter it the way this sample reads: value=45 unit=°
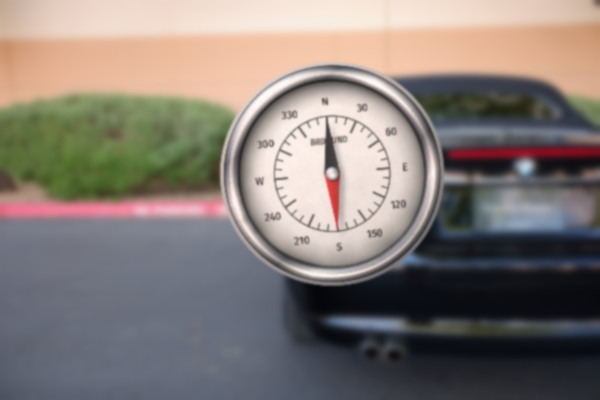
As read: value=180 unit=°
